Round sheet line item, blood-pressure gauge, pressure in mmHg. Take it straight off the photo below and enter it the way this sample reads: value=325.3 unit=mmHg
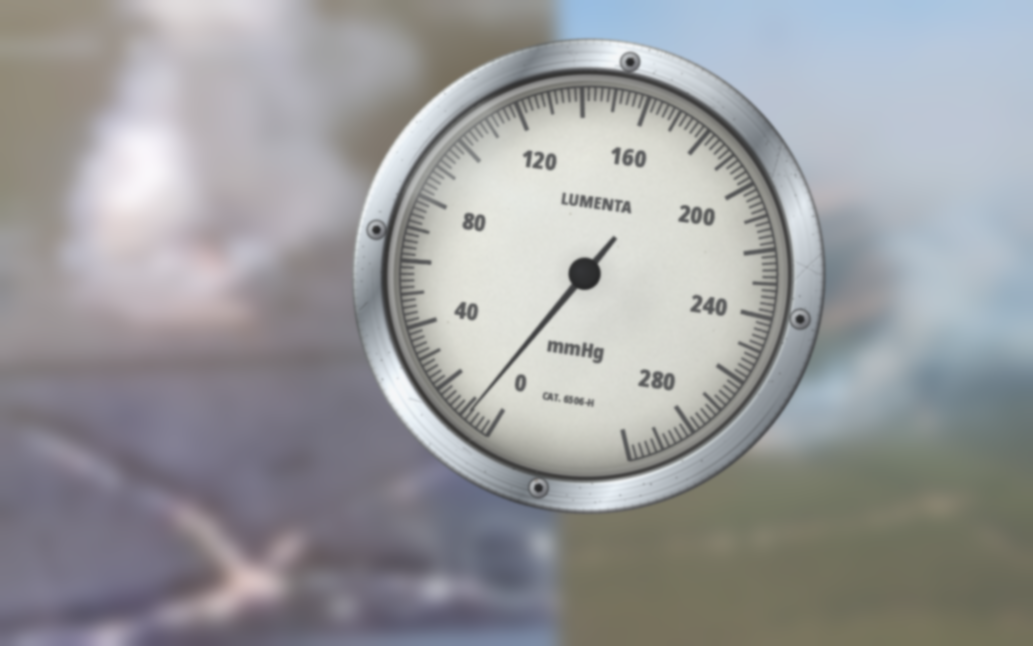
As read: value=8 unit=mmHg
